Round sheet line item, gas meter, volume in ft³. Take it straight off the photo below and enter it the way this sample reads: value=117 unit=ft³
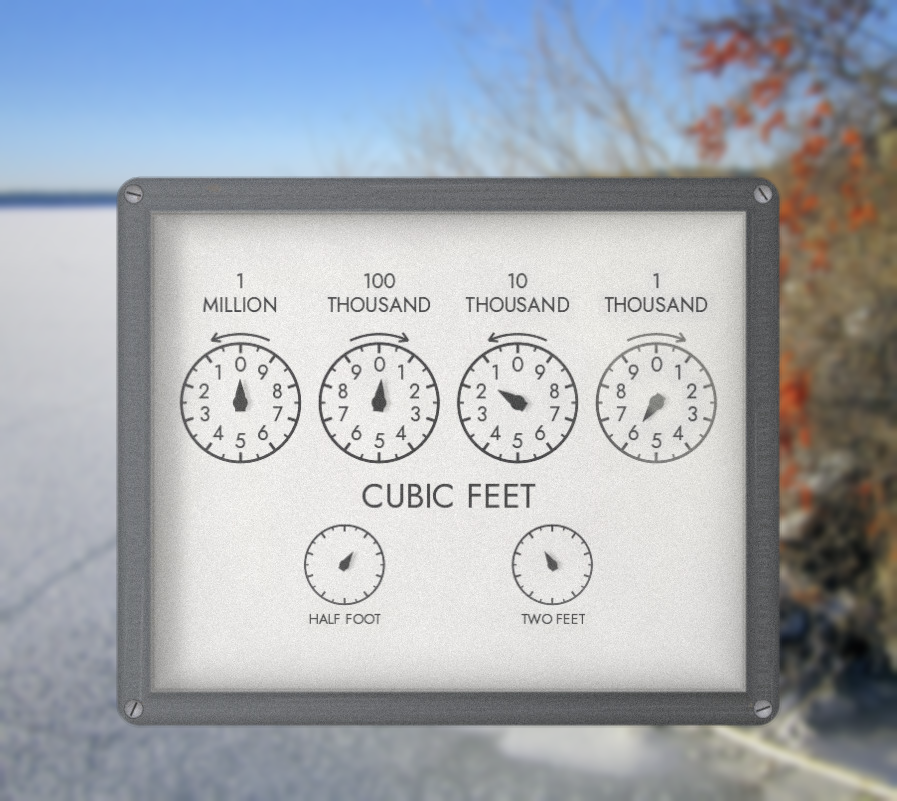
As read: value=1600 unit=ft³
